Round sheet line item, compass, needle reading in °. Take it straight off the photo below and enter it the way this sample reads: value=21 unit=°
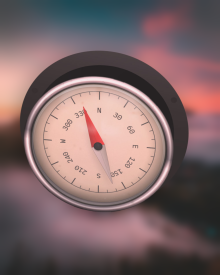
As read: value=340 unit=°
